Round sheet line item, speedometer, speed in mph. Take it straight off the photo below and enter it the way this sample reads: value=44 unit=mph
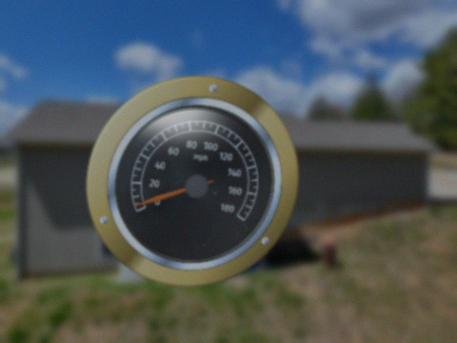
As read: value=5 unit=mph
